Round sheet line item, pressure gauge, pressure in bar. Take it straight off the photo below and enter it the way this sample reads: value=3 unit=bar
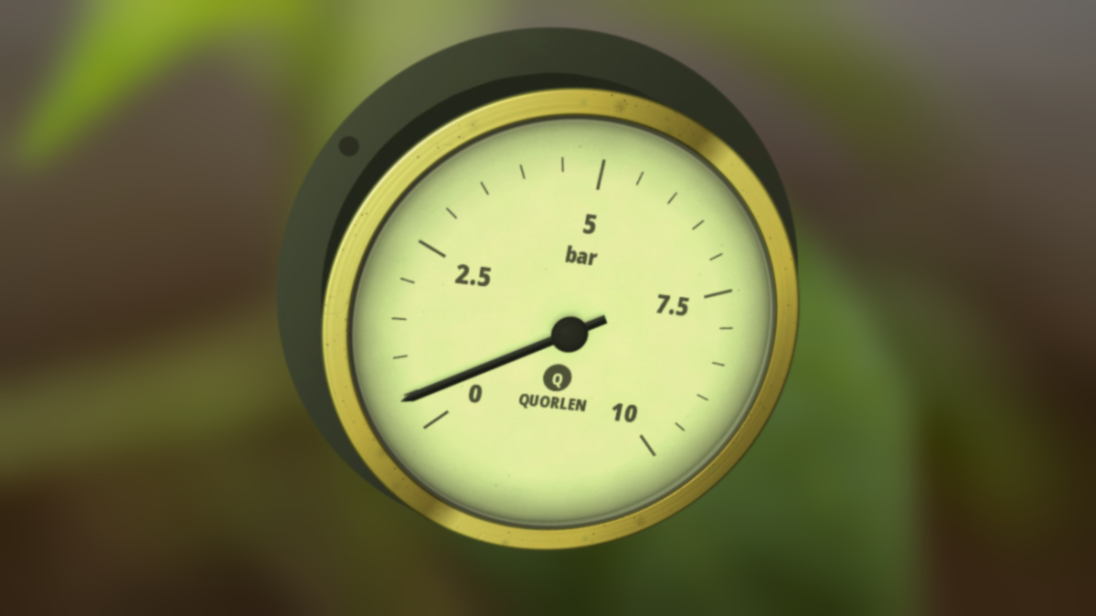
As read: value=0.5 unit=bar
